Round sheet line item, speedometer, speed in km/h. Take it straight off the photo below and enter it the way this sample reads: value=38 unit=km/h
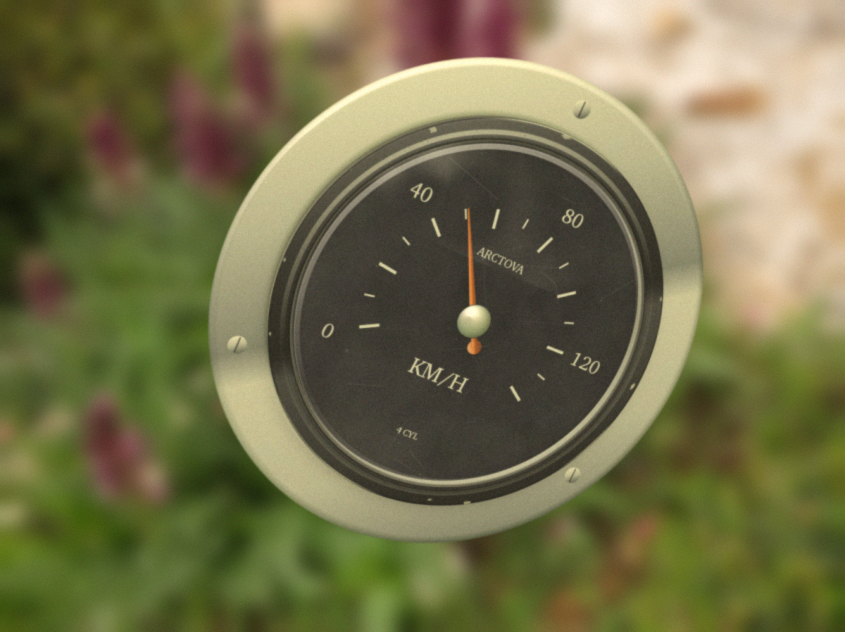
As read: value=50 unit=km/h
